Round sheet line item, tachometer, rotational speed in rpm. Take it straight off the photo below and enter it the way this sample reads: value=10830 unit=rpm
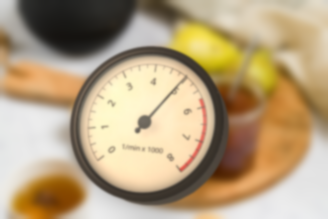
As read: value=5000 unit=rpm
